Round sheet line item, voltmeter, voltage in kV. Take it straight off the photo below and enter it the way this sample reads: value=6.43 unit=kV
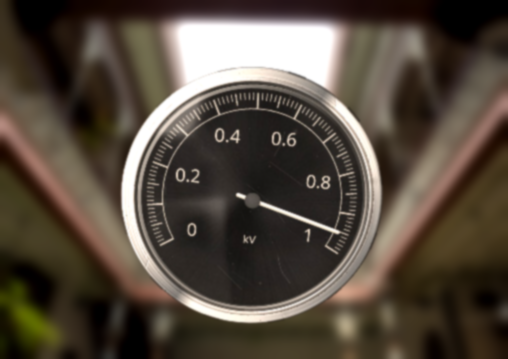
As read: value=0.95 unit=kV
